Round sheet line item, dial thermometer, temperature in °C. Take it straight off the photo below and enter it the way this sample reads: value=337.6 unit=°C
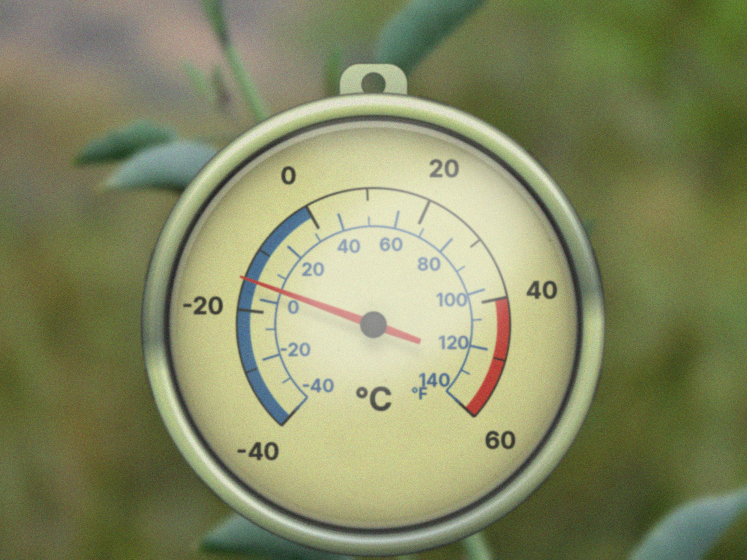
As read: value=-15 unit=°C
